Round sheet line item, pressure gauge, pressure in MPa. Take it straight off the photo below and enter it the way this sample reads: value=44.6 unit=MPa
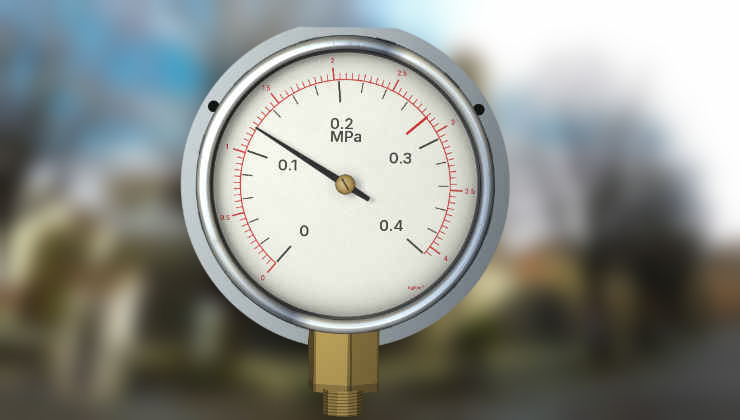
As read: value=0.12 unit=MPa
